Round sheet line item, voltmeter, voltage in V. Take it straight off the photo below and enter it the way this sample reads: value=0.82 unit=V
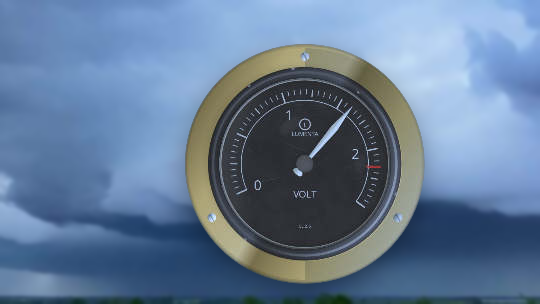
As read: value=1.6 unit=V
